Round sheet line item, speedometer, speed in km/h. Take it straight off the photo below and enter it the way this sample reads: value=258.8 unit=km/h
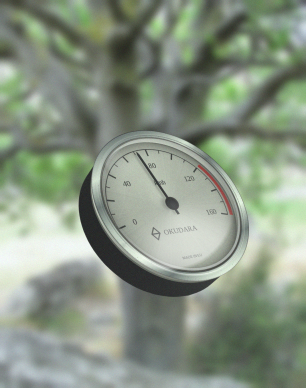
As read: value=70 unit=km/h
